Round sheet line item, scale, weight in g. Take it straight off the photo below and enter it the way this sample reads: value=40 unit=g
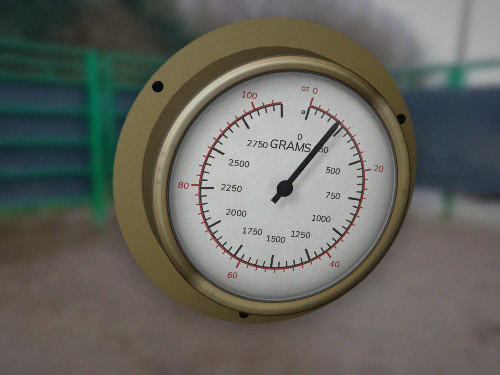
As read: value=200 unit=g
